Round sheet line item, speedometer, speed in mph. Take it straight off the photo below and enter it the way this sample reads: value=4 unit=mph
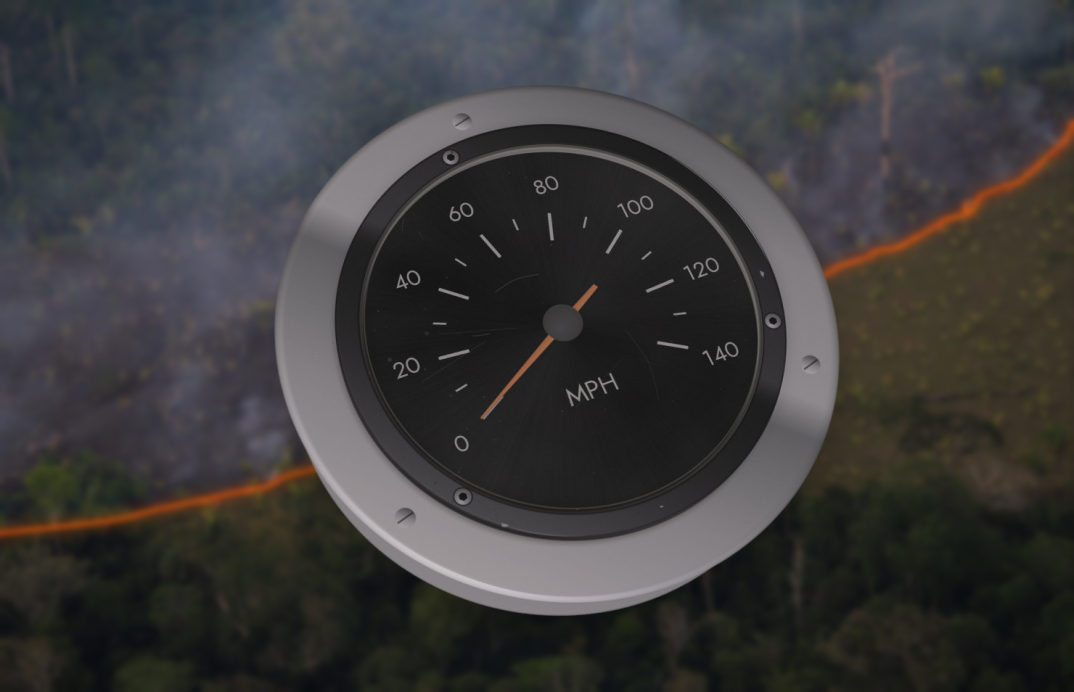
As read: value=0 unit=mph
